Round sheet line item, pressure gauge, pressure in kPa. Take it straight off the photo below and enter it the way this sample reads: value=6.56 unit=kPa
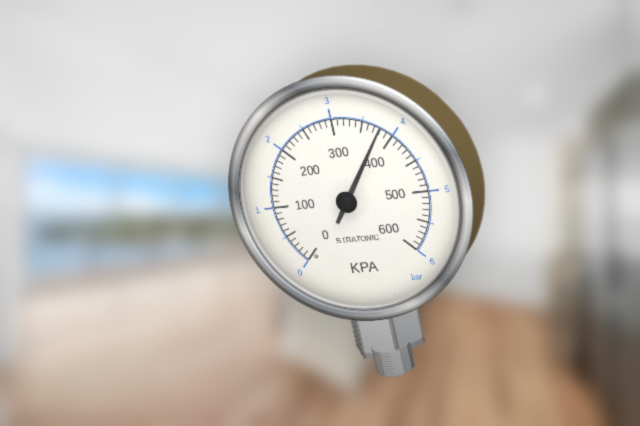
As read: value=380 unit=kPa
